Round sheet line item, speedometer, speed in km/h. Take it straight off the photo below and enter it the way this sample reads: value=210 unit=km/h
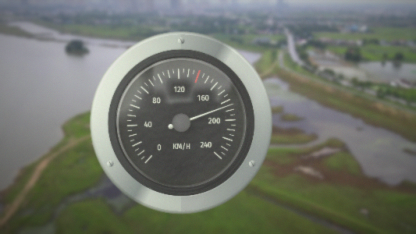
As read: value=185 unit=km/h
